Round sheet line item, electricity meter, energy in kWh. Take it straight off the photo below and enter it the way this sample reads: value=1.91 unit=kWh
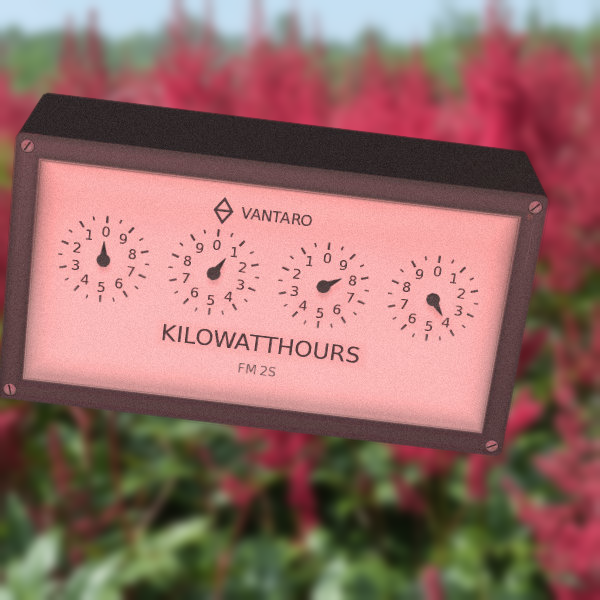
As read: value=84 unit=kWh
